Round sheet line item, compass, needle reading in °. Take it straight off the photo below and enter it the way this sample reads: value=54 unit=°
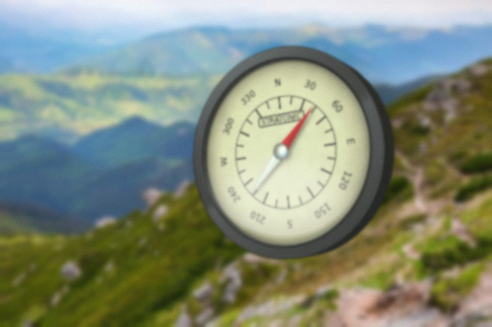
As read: value=45 unit=°
